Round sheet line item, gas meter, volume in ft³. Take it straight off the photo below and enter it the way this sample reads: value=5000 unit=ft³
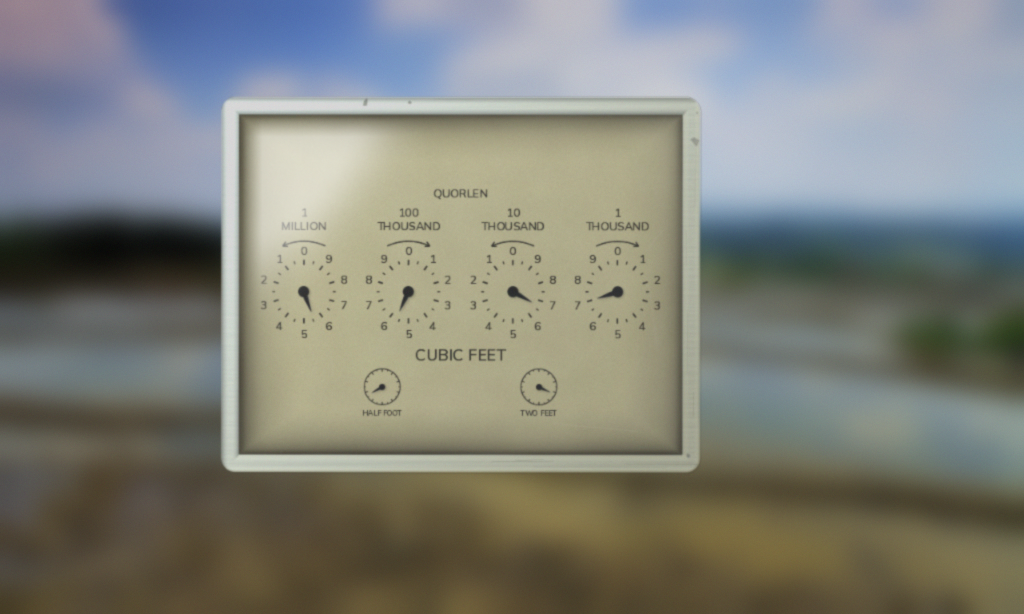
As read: value=556700 unit=ft³
